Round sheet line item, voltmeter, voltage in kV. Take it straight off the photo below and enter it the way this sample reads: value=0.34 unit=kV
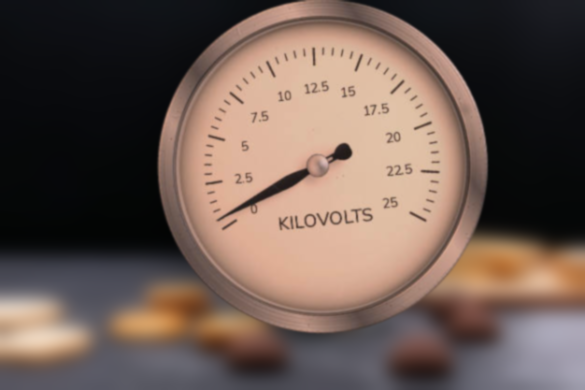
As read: value=0.5 unit=kV
